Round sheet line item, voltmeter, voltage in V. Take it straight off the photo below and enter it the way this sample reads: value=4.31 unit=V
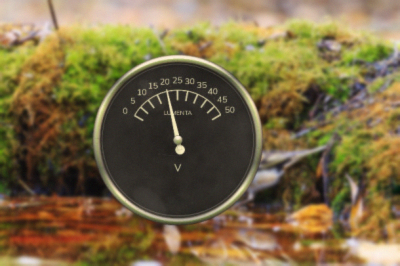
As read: value=20 unit=V
